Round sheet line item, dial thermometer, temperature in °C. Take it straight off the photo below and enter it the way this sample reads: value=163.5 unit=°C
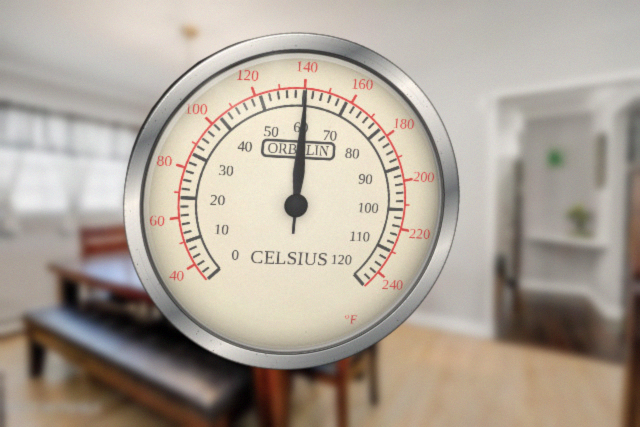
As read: value=60 unit=°C
